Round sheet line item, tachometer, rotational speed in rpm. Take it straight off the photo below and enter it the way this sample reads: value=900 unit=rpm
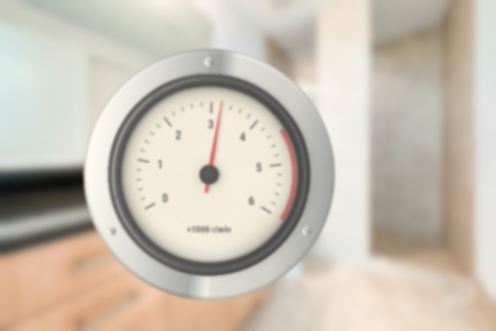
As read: value=3200 unit=rpm
